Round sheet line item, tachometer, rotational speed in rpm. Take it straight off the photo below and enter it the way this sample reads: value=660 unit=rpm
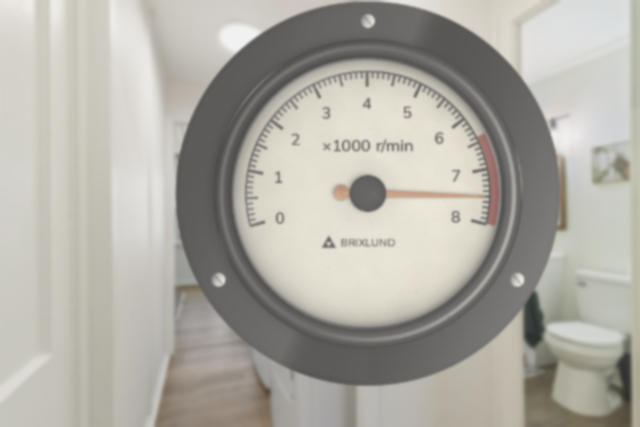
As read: value=7500 unit=rpm
